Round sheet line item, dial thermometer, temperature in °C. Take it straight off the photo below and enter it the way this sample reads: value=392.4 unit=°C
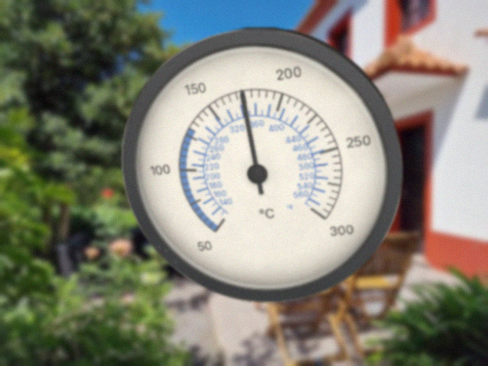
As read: value=175 unit=°C
